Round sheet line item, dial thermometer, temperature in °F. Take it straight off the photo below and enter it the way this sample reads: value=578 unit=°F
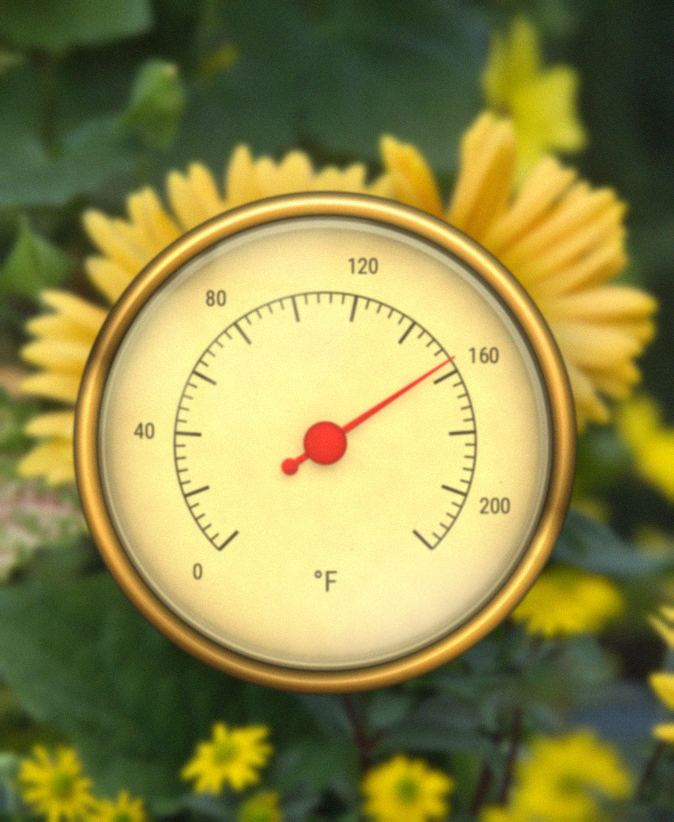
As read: value=156 unit=°F
